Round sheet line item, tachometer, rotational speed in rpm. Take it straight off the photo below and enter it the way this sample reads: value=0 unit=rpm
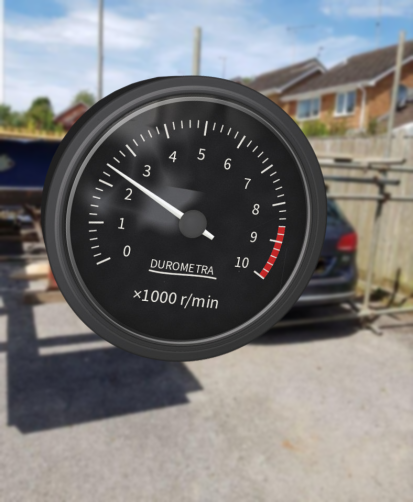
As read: value=2400 unit=rpm
